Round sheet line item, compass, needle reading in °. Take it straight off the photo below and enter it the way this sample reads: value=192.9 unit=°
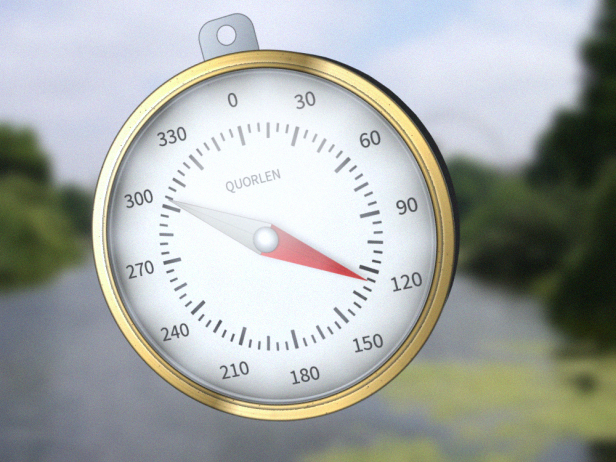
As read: value=125 unit=°
